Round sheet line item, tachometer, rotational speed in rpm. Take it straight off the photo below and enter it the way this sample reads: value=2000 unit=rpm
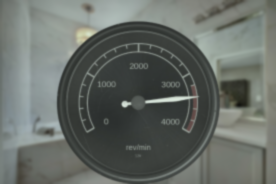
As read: value=3400 unit=rpm
